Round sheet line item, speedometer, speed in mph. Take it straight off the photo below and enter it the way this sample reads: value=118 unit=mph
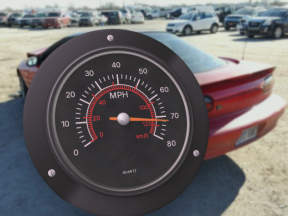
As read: value=72 unit=mph
